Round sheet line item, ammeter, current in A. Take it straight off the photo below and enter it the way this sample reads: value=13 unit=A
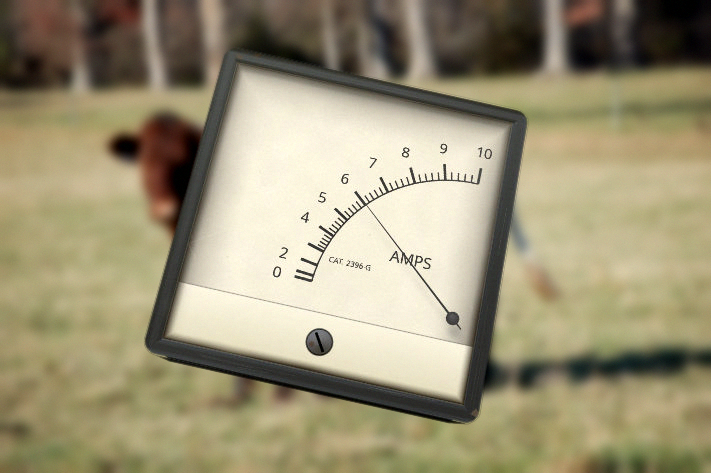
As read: value=6 unit=A
